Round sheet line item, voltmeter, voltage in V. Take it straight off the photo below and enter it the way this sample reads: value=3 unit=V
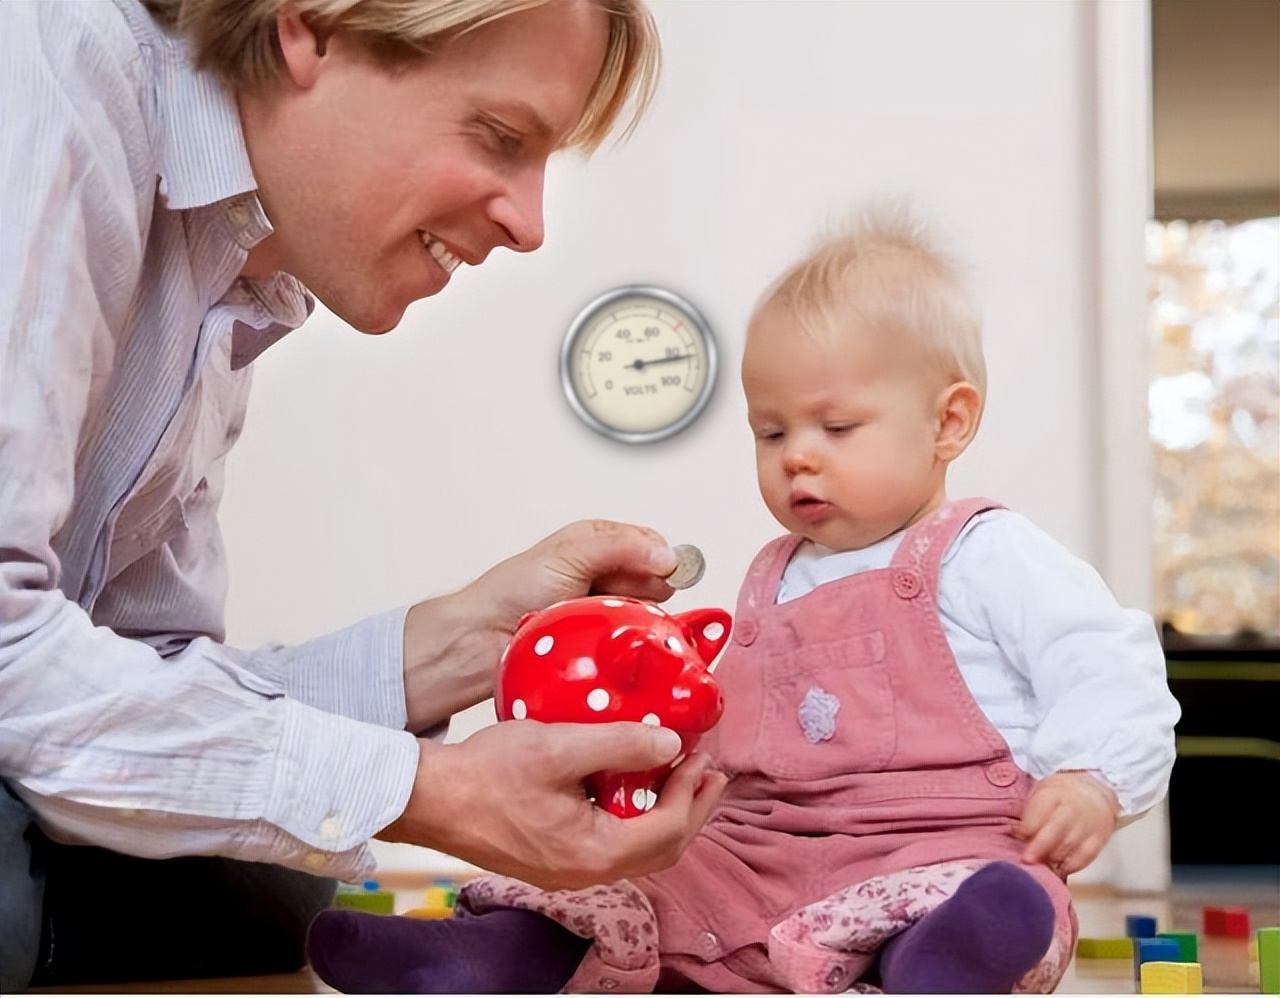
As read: value=85 unit=V
